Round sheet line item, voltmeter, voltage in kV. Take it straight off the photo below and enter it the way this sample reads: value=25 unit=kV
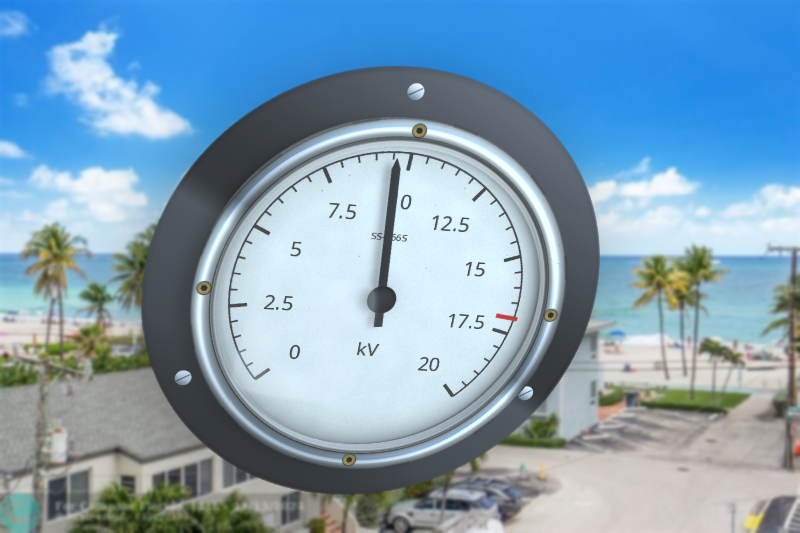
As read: value=9.5 unit=kV
